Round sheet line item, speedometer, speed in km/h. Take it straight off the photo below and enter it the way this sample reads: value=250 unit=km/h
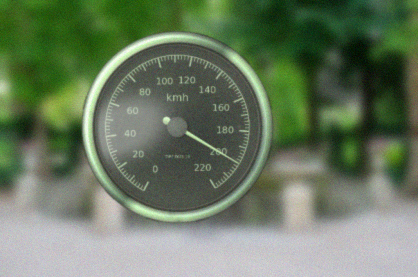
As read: value=200 unit=km/h
